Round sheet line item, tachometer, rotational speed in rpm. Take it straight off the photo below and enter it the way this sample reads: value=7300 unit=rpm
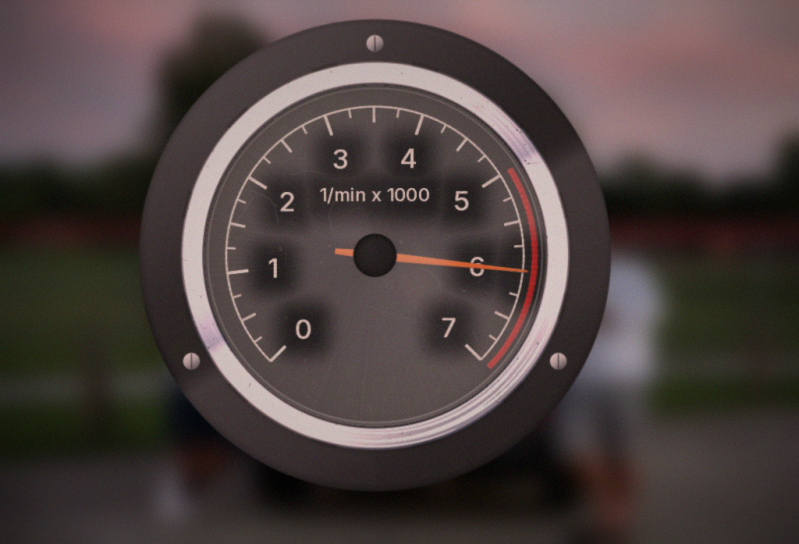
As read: value=6000 unit=rpm
